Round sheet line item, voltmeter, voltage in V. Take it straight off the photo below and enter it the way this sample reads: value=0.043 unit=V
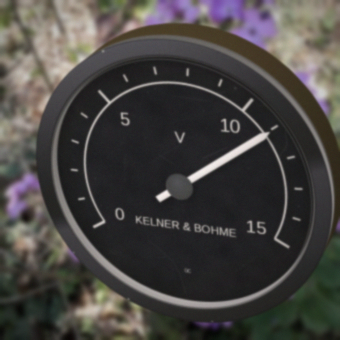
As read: value=11 unit=V
